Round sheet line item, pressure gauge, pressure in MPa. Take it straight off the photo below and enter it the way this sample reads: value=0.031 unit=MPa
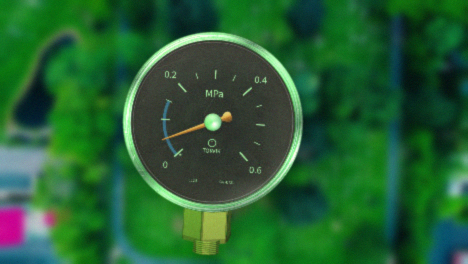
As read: value=0.05 unit=MPa
